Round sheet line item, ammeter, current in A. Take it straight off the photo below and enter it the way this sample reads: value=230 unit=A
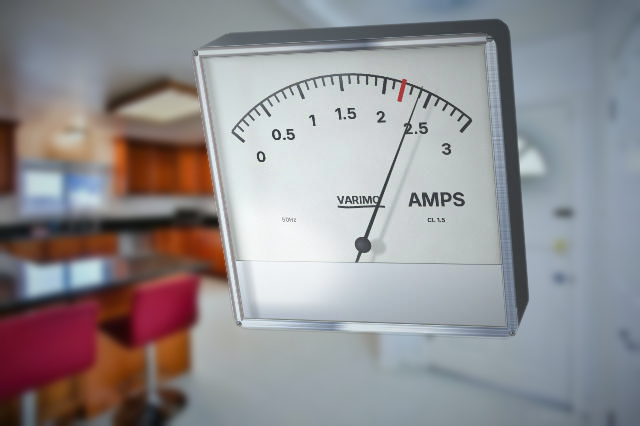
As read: value=2.4 unit=A
